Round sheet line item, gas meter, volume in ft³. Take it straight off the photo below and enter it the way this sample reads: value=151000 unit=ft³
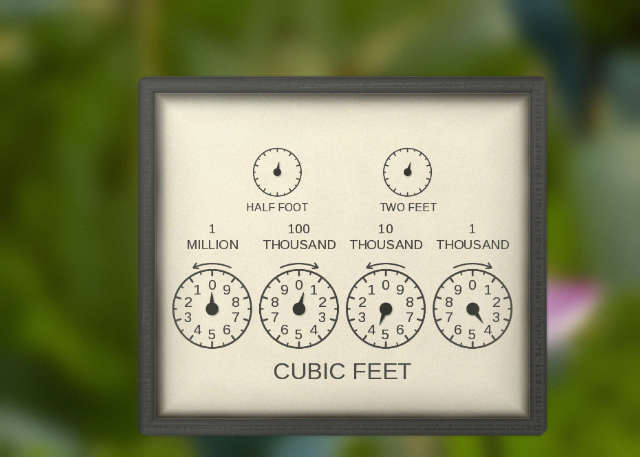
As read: value=4400 unit=ft³
